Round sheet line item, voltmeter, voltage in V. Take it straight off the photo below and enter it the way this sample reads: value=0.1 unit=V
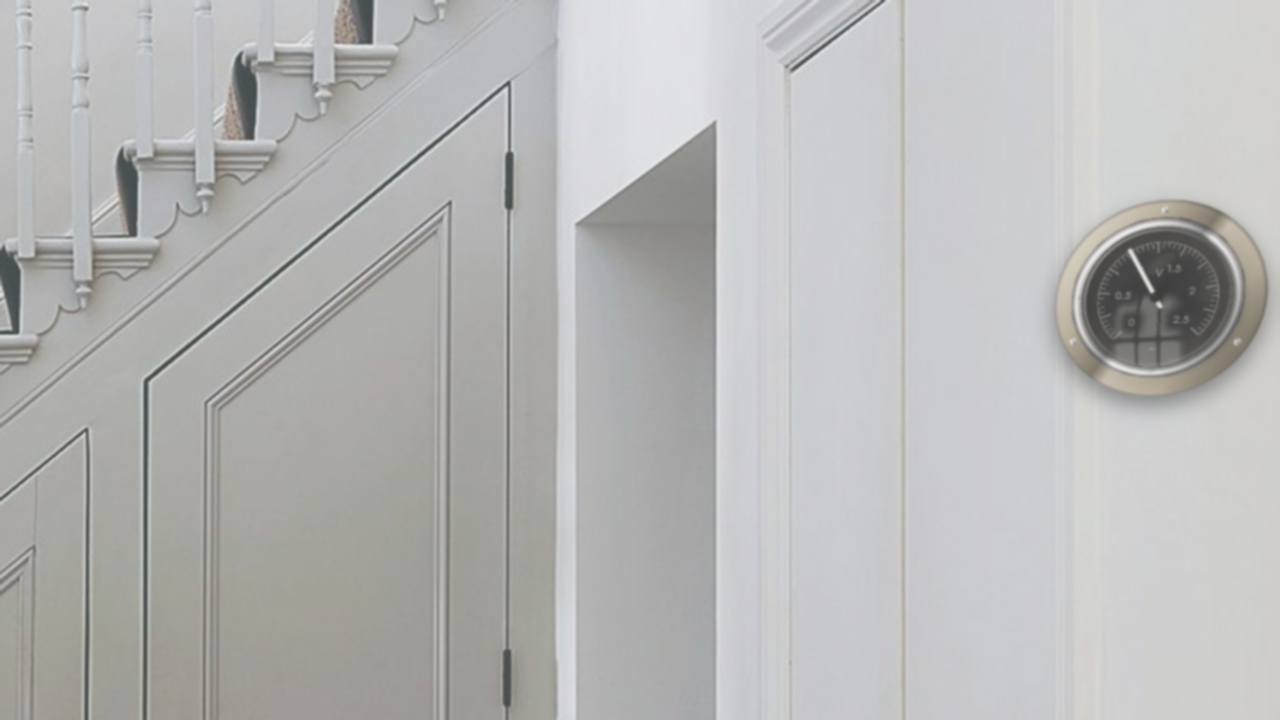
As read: value=1 unit=V
